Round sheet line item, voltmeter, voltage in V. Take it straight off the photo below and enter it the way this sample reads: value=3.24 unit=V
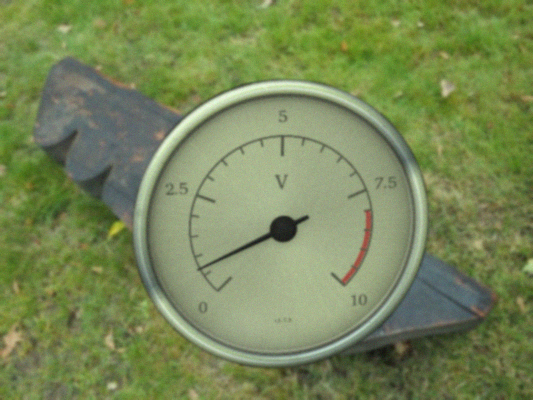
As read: value=0.75 unit=V
